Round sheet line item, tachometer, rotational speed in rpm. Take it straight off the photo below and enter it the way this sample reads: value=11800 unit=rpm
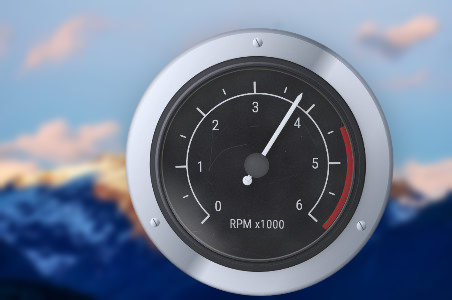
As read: value=3750 unit=rpm
